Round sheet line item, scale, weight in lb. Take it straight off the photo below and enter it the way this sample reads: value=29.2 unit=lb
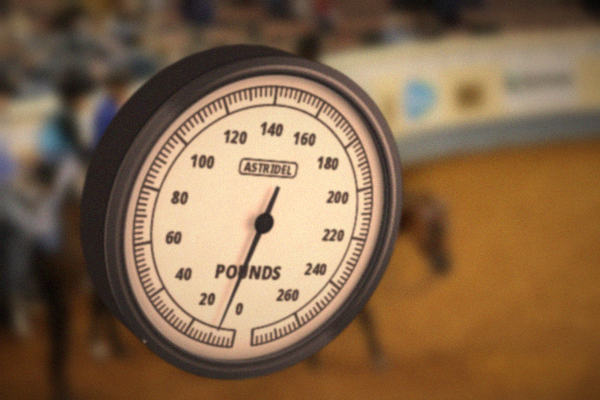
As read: value=10 unit=lb
